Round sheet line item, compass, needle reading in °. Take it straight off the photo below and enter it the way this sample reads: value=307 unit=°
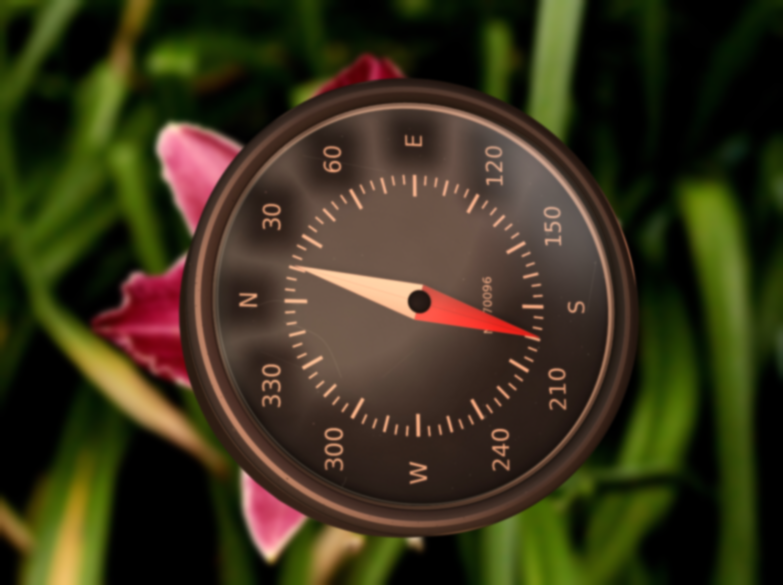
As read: value=195 unit=°
